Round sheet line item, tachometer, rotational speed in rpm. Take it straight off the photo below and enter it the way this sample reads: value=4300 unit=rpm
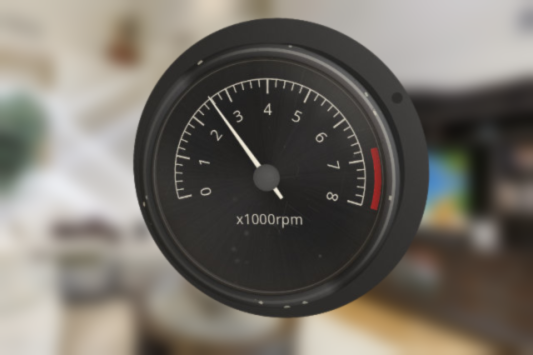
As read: value=2600 unit=rpm
